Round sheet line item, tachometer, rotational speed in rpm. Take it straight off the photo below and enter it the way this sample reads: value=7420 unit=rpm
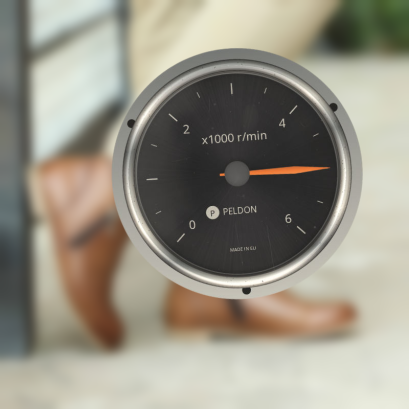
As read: value=5000 unit=rpm
